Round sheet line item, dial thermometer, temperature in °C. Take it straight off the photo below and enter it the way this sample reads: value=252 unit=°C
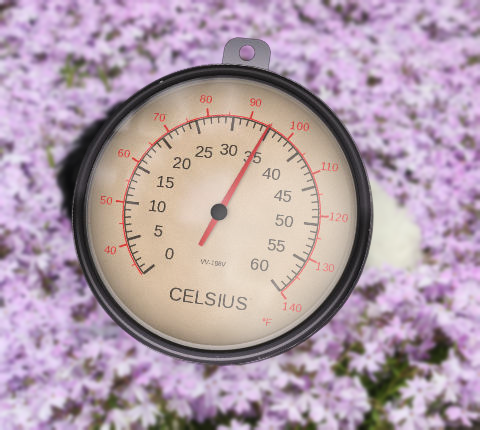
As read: value=35 unit=°C
